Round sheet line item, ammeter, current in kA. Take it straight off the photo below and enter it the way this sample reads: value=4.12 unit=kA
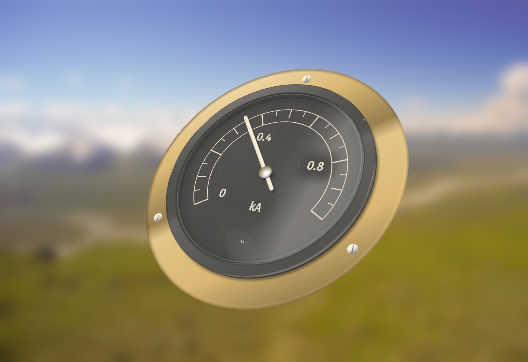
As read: value=0.35 unit=kA
